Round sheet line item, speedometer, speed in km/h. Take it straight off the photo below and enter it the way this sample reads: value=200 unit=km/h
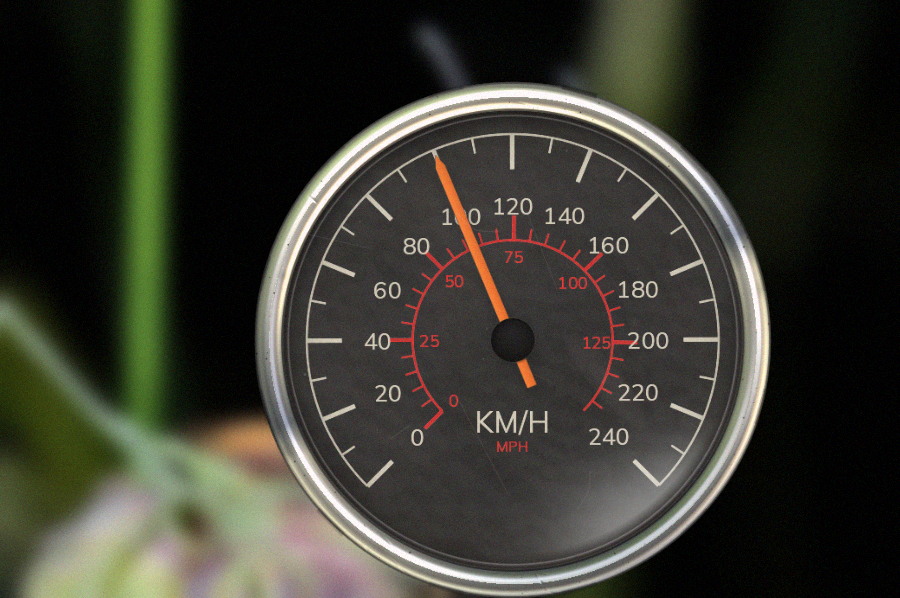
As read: value=100 unit=km/h
